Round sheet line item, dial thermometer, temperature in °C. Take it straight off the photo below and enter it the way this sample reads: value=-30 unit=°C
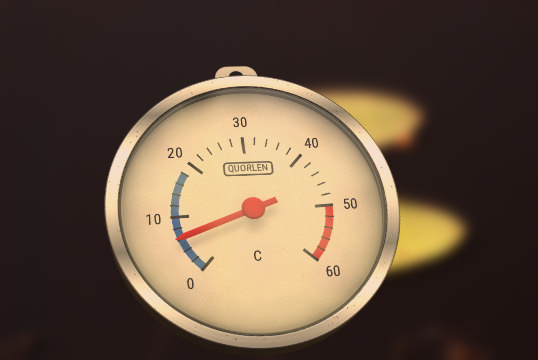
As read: value=6 unit=°C
